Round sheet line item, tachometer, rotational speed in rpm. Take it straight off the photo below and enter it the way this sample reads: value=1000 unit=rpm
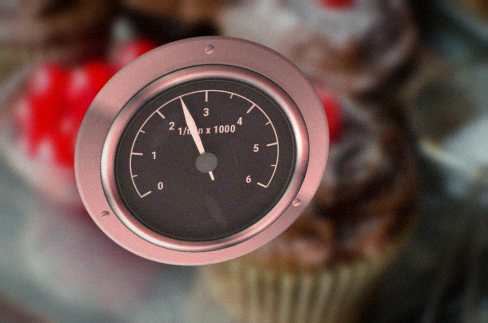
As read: value=2500 unit=rpm
